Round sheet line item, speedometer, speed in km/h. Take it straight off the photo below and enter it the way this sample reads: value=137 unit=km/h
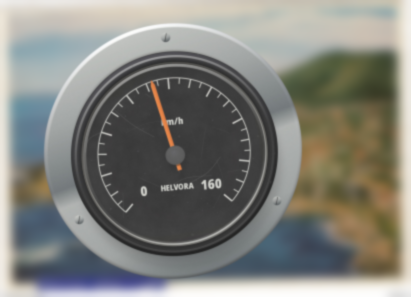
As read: value=72.5 unit=km/h
